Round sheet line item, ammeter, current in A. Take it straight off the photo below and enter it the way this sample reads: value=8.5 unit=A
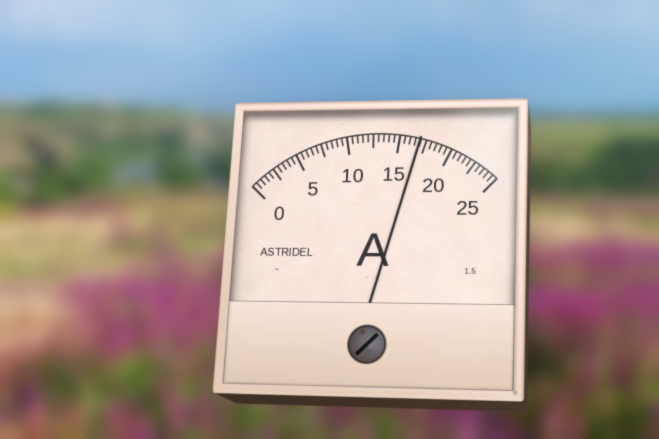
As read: value=17 unit=A
